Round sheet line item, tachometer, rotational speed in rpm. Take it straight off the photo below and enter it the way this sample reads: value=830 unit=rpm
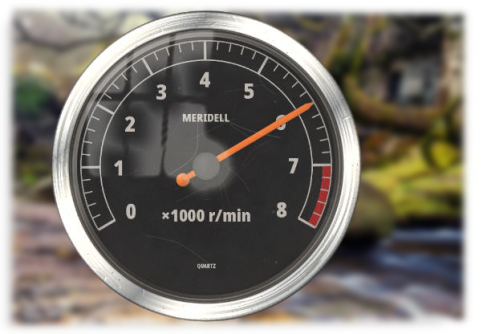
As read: value=6000 unit=rpm
